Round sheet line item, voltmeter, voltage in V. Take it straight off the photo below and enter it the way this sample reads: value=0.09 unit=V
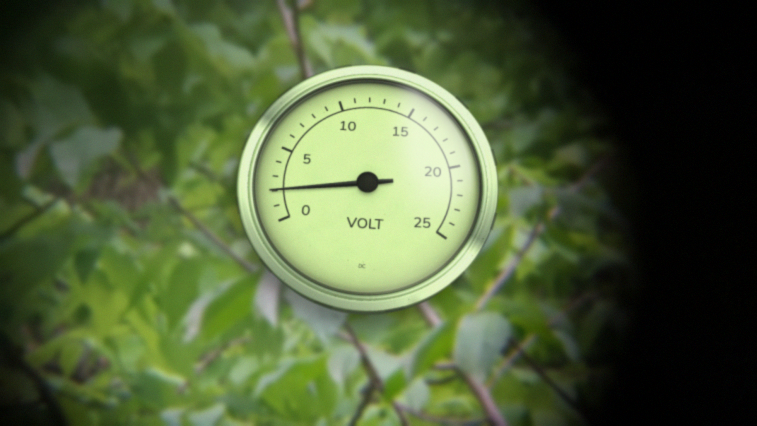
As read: value=2 unit=V
